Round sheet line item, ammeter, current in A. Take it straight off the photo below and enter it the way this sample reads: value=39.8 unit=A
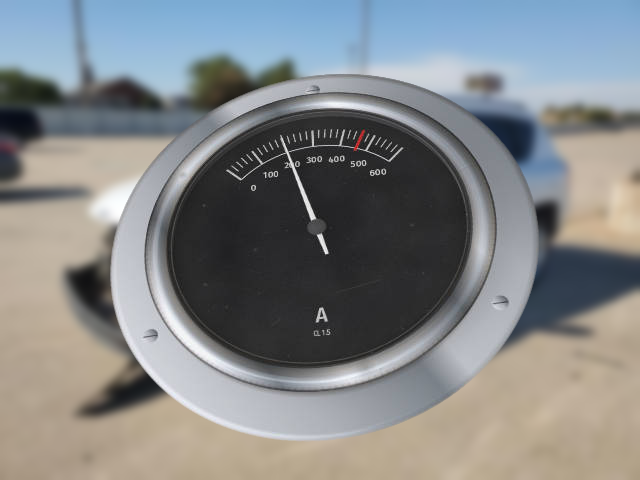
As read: value=200 unit=A
